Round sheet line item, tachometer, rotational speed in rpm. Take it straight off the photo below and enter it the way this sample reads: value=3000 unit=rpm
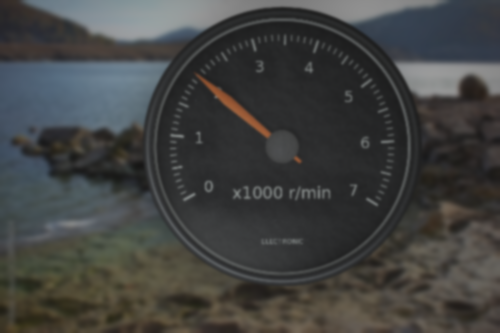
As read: value=2000 unit=rpm
